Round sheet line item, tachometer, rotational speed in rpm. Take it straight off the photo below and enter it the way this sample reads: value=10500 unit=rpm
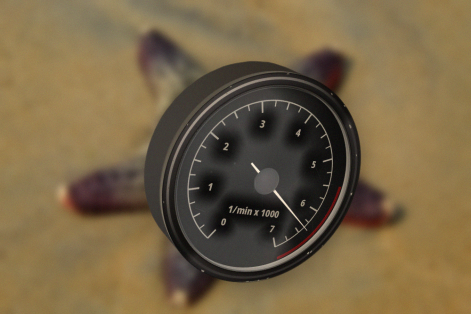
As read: value=6375 unit=rpm
